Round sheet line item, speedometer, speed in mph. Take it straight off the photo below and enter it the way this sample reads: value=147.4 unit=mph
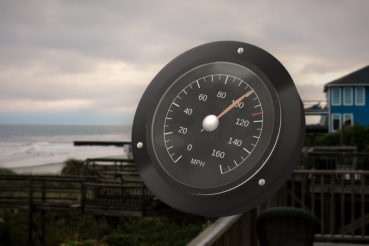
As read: value=100 unit=mph
